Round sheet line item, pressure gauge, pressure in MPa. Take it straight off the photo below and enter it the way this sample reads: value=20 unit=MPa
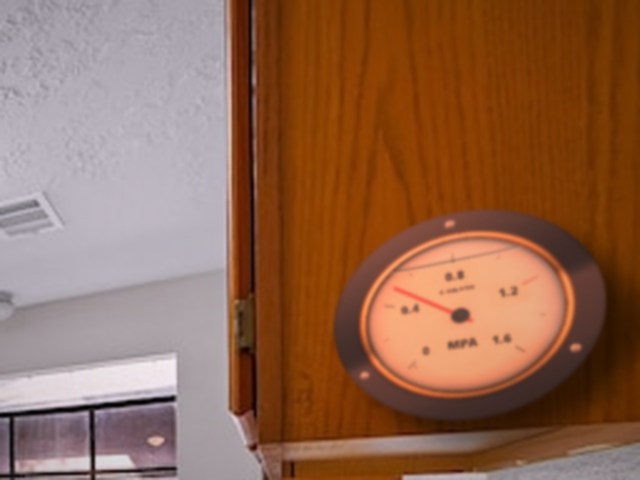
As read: value=0.5 unit=MPa
